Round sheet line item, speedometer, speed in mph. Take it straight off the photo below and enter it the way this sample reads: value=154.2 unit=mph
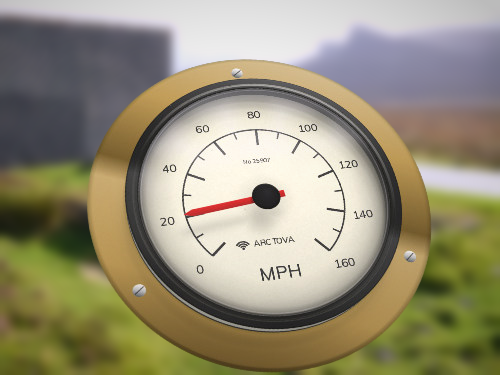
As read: value=20 unit=mph
